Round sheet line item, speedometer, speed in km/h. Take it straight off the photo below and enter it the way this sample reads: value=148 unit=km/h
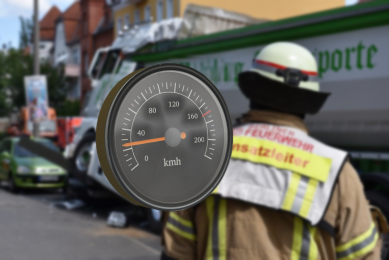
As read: value=25 unit=km/h
